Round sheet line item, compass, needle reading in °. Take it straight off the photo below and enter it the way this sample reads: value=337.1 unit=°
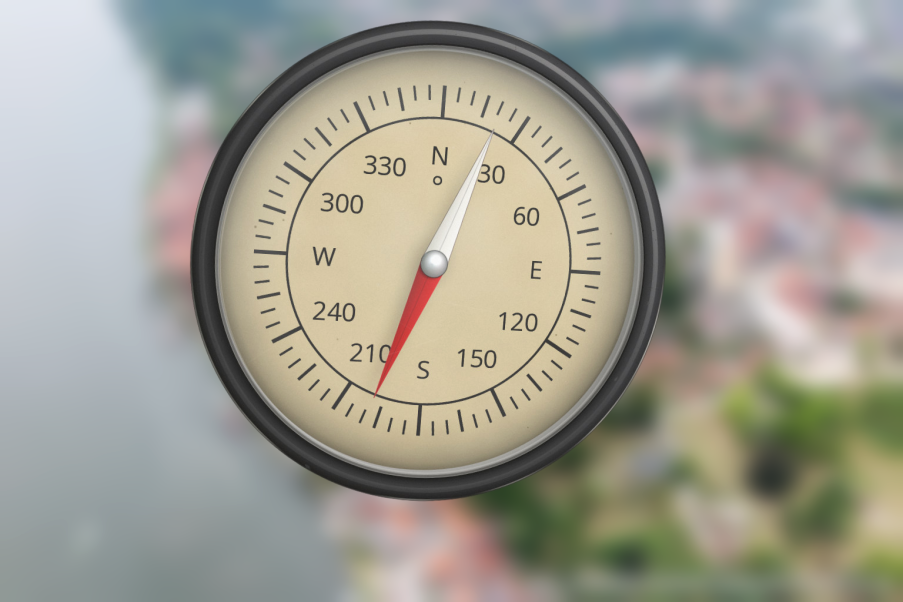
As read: value=200 unit=°
